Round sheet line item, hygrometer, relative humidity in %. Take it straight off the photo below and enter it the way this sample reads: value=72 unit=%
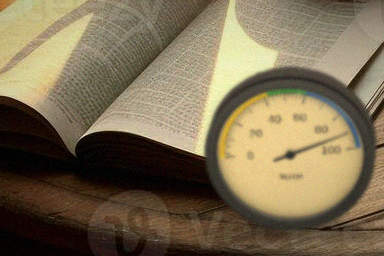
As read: value=90 unit=%
